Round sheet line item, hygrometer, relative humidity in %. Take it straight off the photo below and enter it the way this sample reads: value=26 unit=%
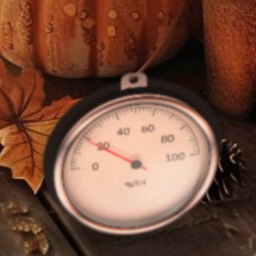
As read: value=20 unit=%
